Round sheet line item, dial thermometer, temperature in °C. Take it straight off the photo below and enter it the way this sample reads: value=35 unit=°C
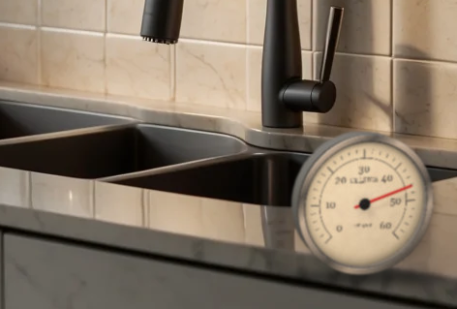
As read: value=46 unit=°C
